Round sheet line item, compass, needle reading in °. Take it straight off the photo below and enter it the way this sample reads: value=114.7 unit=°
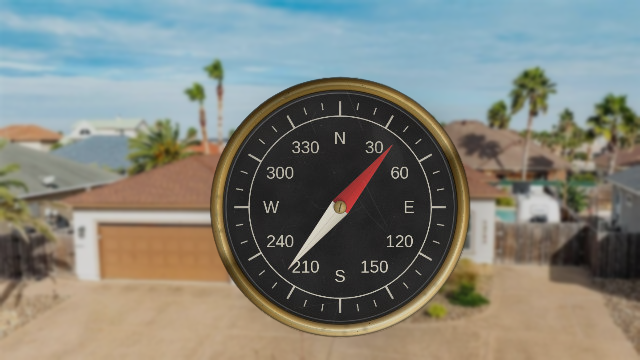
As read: value=40 unit=°
